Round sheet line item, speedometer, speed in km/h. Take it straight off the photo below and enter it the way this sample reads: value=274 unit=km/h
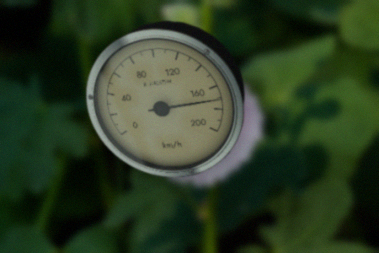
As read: value=170 unit=km/h
